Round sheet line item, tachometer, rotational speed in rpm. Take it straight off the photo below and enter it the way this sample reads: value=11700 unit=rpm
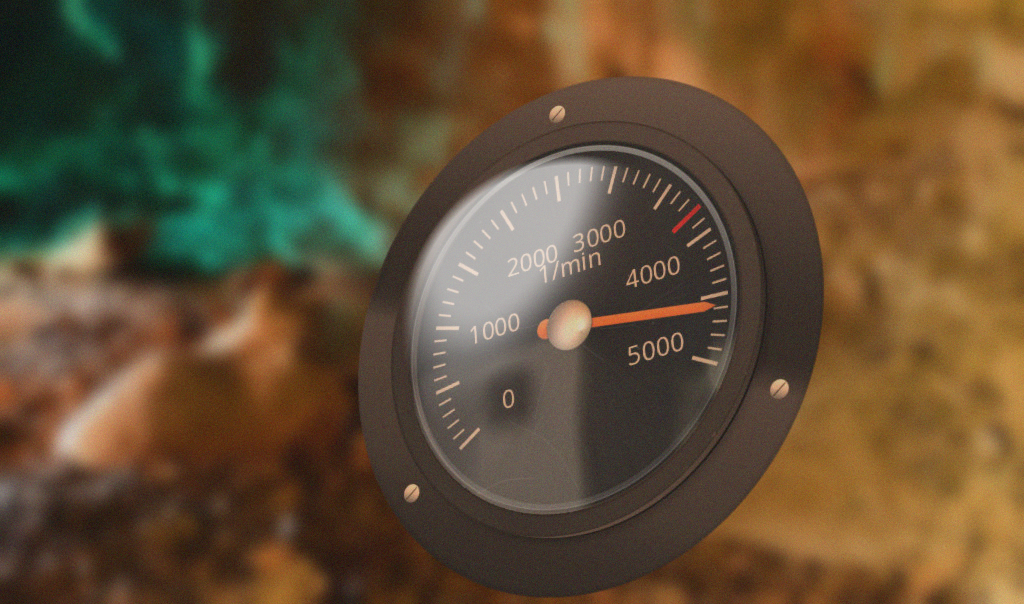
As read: value=4600 unit=rpm
